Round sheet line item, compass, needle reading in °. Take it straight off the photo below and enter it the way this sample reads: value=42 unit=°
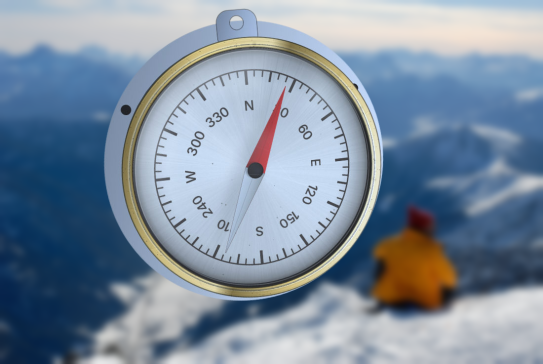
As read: value=25 unit=°
